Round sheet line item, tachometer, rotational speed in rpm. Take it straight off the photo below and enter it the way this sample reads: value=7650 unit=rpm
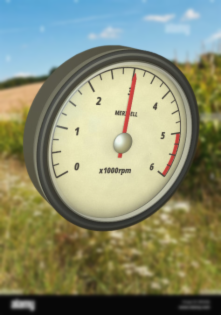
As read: value=3000 unit=rpm
